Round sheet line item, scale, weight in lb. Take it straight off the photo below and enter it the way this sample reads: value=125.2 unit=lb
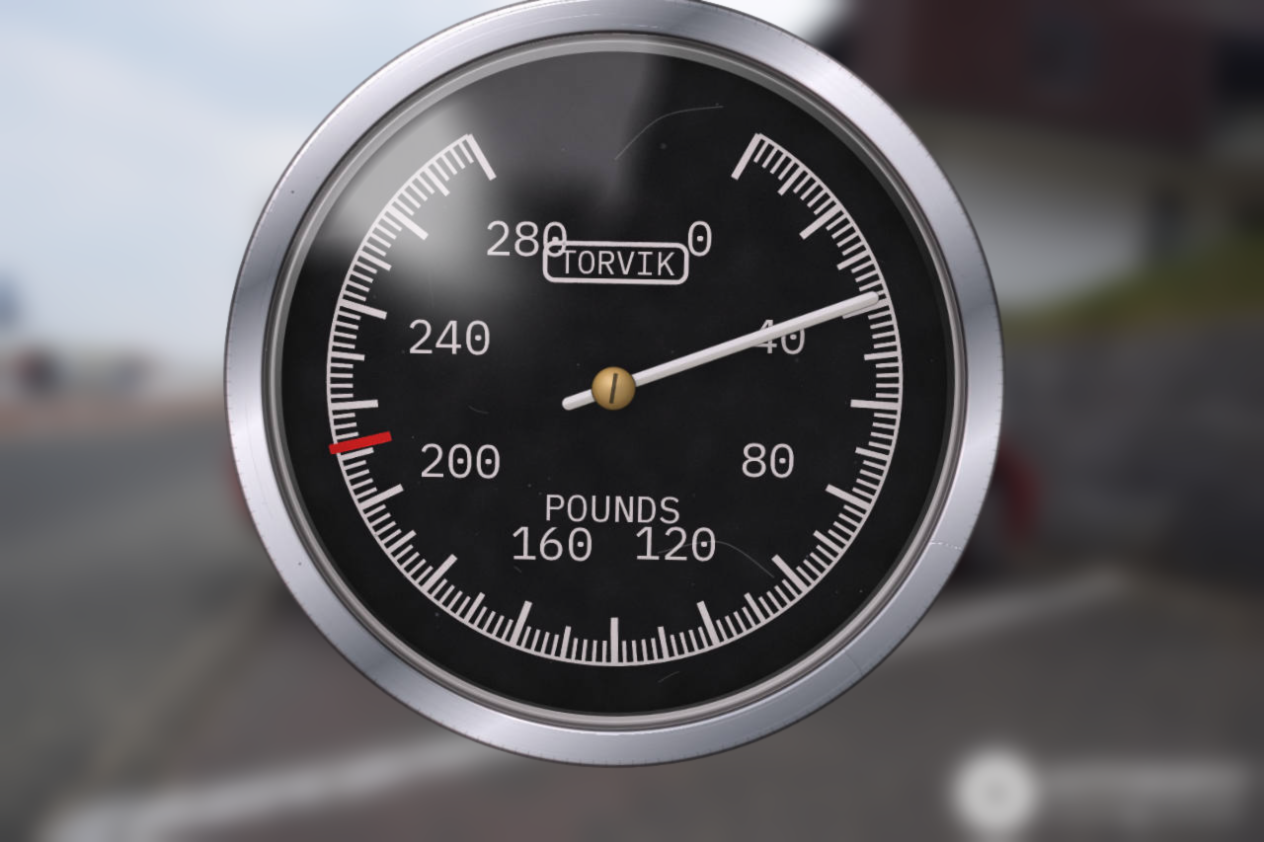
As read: value=38 unit=lb
